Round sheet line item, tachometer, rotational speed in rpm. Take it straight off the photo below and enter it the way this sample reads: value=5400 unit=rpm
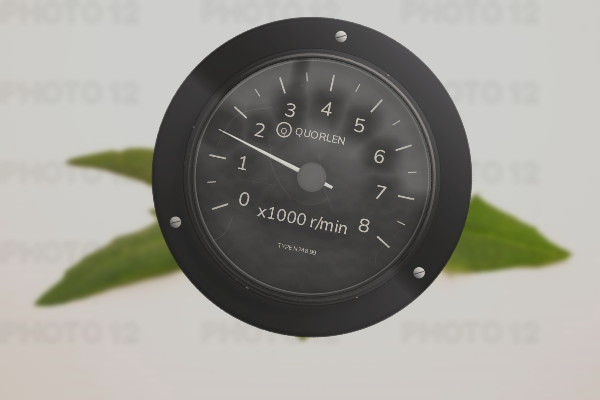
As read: value=1500 unit=rpm
